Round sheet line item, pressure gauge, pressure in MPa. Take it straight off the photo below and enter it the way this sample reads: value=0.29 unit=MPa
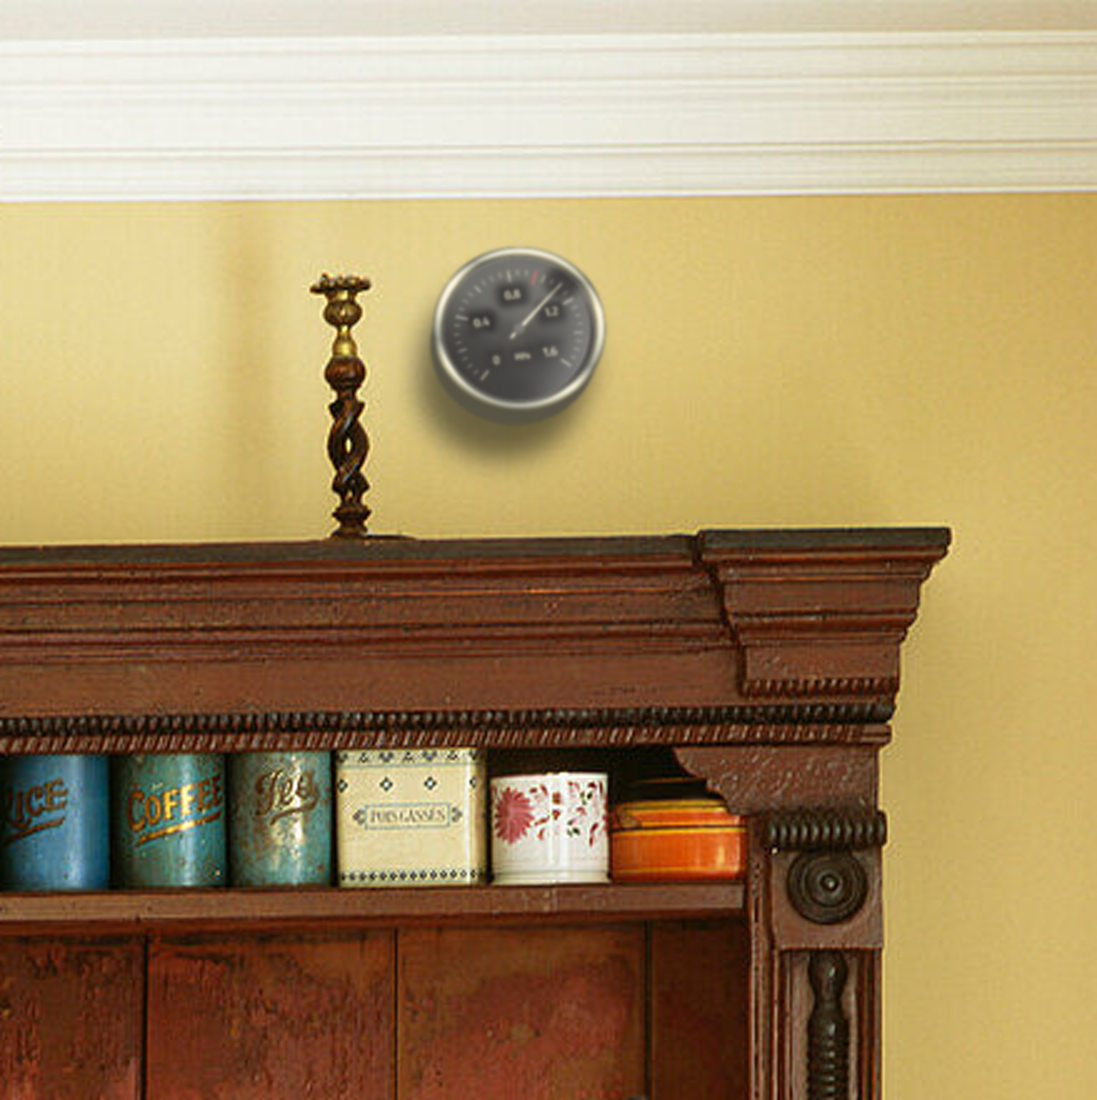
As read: value=1.1 unit=MPa
